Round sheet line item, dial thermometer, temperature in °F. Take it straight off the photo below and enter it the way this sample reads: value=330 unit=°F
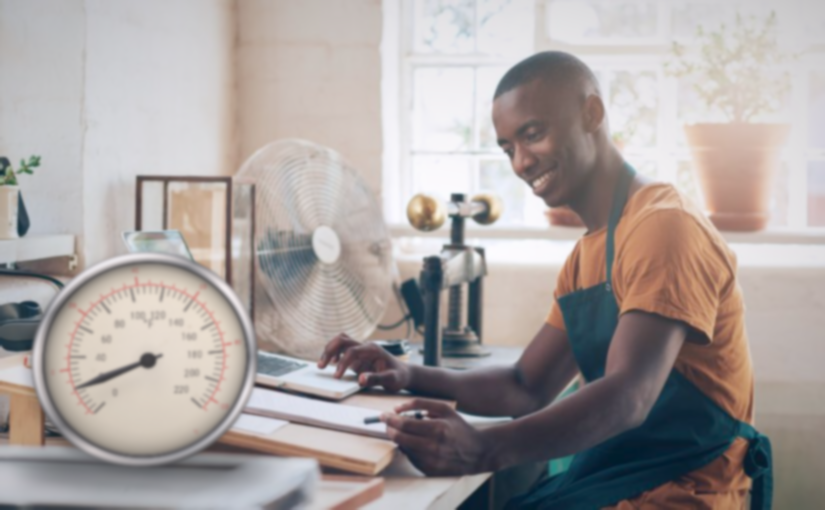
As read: value=20 unit=°F
